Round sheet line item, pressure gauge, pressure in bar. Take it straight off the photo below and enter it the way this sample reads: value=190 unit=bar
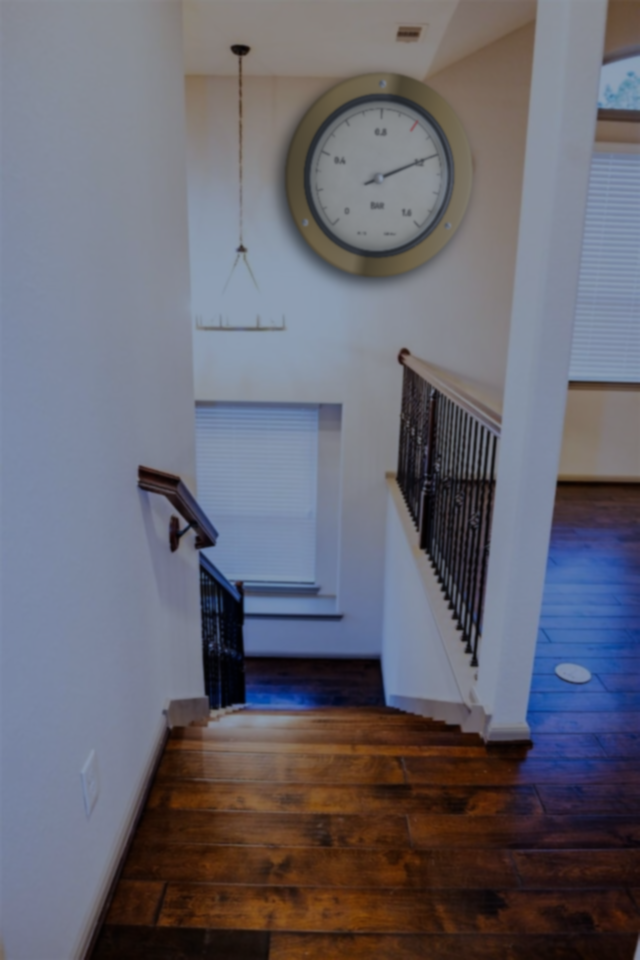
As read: value=1.2 unit=bar
